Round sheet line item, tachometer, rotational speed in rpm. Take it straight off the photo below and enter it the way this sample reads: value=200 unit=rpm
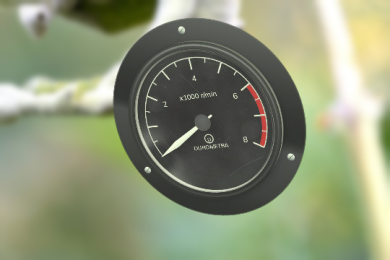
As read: value=0 unit=rpm
